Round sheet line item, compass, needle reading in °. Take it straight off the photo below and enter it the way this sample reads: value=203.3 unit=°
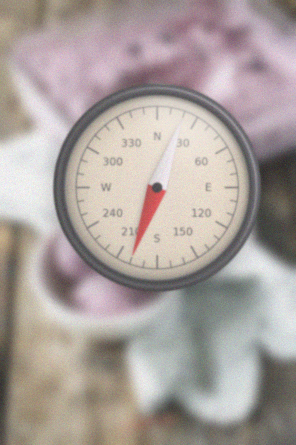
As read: value=200 unit=°
